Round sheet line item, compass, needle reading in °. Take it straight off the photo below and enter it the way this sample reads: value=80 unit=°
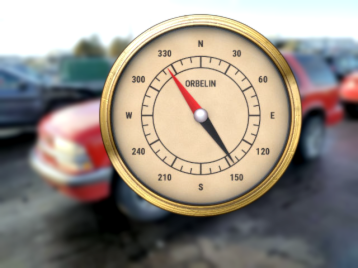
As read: value=325 unit=°
